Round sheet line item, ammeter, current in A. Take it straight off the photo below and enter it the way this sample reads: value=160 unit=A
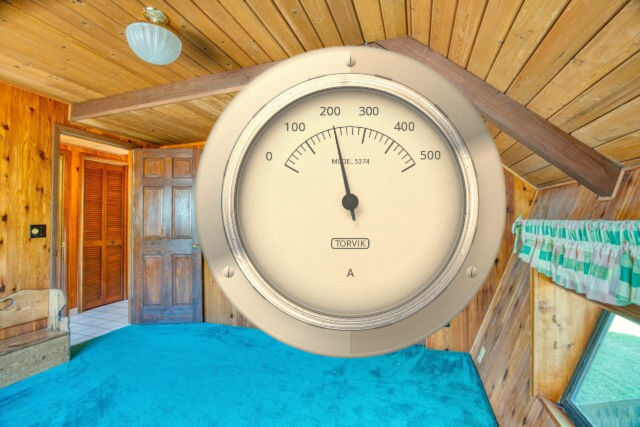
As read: value=200 unit=A
